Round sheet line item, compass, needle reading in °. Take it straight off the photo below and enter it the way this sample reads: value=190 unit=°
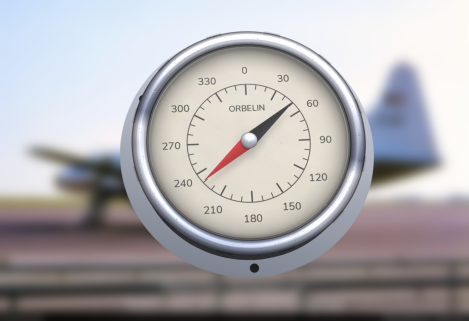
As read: value=230 unit=°
